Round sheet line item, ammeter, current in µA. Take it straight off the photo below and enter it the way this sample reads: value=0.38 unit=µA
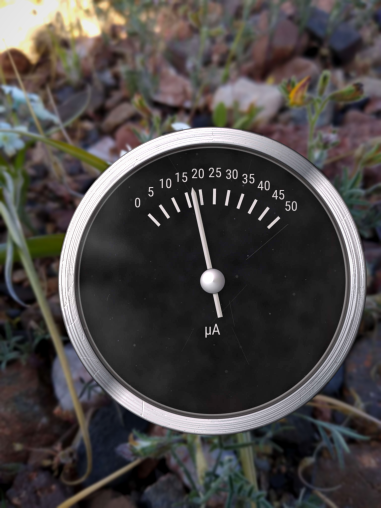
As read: value=17.5 unit=µA
